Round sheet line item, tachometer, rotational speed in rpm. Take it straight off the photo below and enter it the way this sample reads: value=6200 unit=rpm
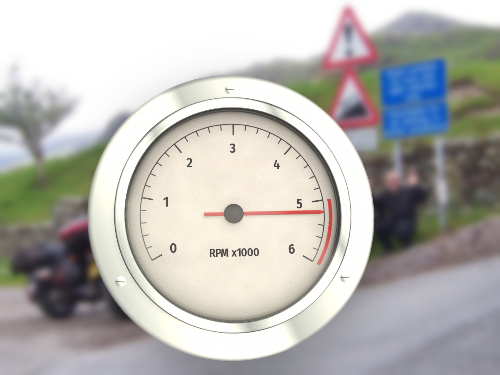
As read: value=5200 unit=rpm
